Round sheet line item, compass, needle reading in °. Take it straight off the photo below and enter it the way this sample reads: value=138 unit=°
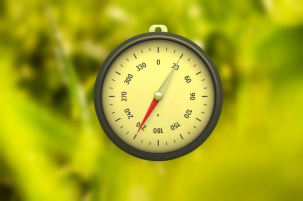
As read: value=210 unit=°
